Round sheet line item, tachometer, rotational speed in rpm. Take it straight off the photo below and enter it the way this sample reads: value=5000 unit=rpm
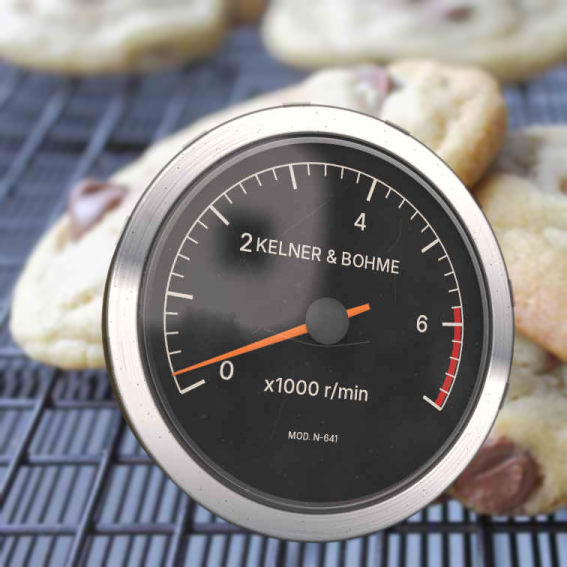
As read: value=200 unit=rpm
